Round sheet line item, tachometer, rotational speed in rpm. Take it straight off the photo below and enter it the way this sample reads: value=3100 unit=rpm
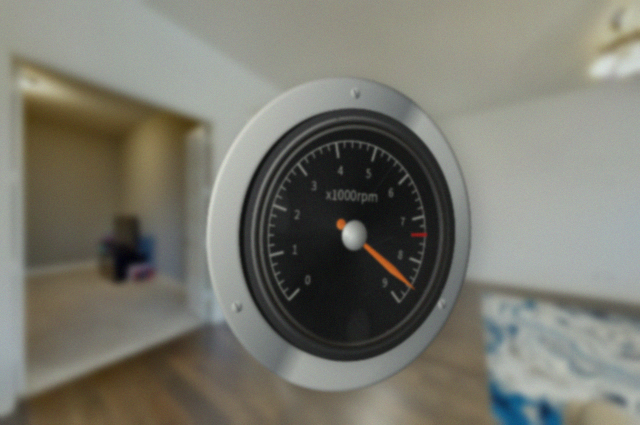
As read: value=8600 unit=rpm
